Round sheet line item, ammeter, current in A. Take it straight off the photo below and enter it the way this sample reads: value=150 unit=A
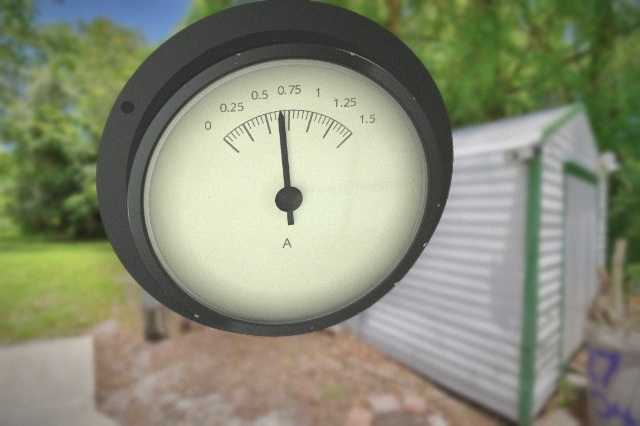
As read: value=0.65 unit=A
